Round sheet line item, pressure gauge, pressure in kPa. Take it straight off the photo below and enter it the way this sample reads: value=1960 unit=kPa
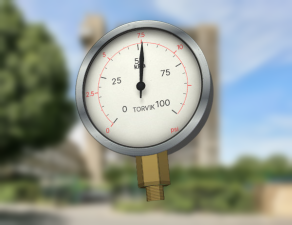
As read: value=52.5 unit=kPa
